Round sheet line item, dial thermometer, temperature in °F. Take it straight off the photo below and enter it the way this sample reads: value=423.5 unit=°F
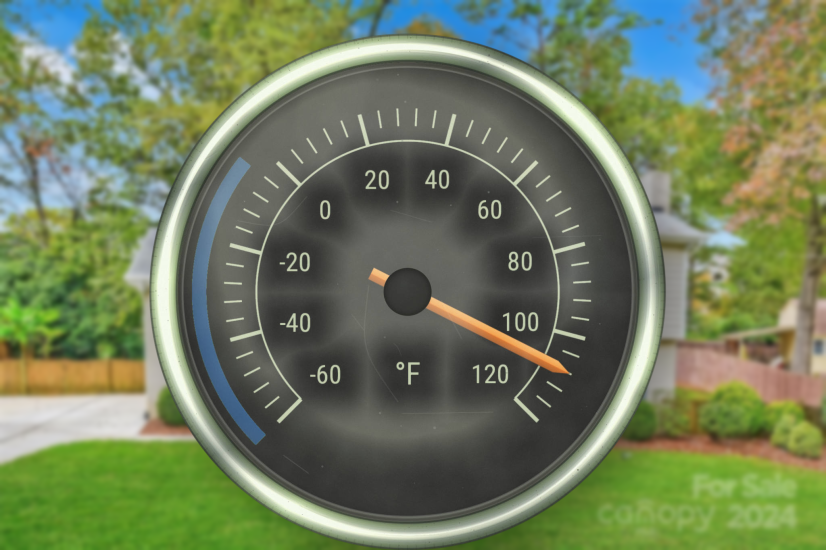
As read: value=108 unit=°F
